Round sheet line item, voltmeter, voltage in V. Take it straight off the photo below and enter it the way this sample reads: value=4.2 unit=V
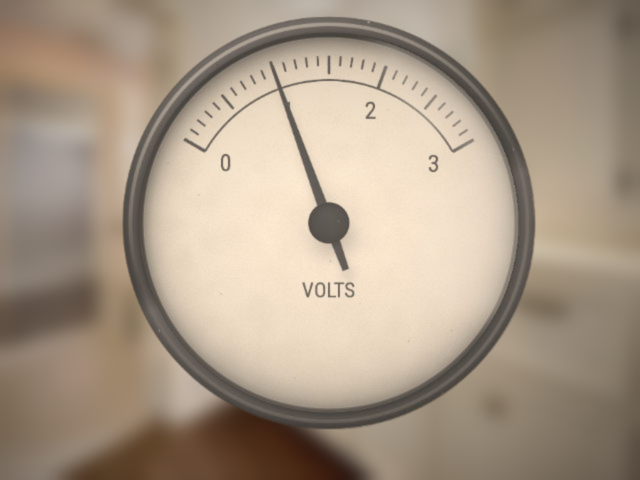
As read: value=1 unit=V
